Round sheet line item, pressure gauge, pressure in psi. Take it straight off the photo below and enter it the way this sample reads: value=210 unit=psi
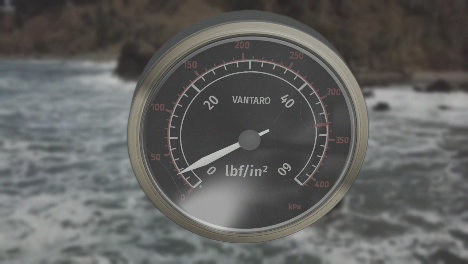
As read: value=4 unit=psi
